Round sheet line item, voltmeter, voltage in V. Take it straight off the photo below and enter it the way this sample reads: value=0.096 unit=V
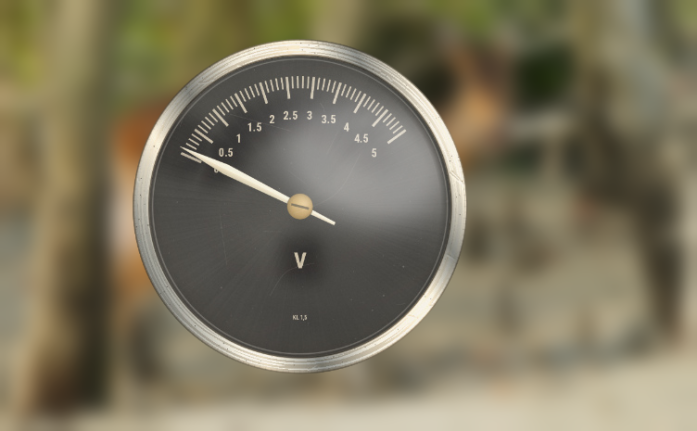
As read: value=0.1 unit=V
